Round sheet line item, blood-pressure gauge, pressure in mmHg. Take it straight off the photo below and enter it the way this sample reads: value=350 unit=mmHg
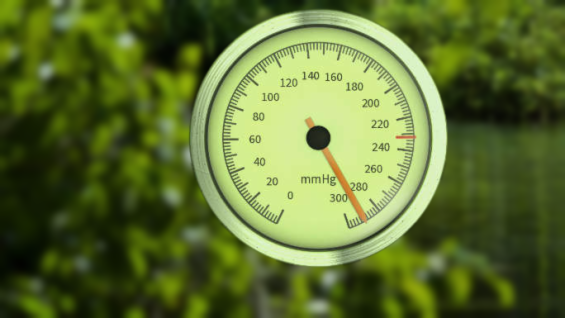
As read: value=290 unit=mmHg
